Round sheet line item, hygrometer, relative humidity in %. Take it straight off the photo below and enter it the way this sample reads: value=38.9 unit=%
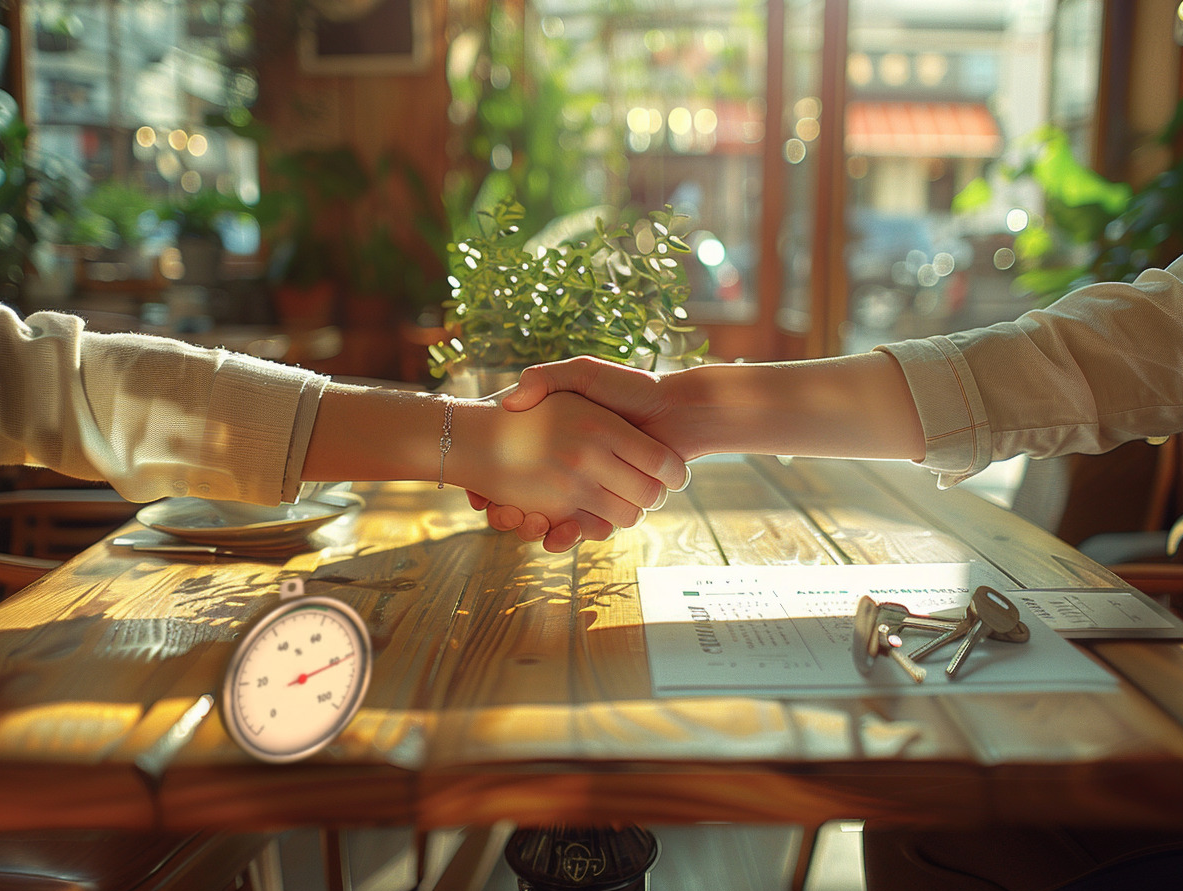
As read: value=80 unit=%
